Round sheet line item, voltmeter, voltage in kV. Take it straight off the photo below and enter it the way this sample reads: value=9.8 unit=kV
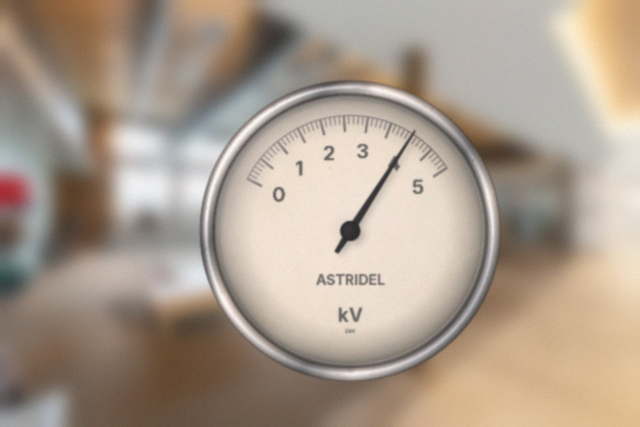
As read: value=4 unit=kV
